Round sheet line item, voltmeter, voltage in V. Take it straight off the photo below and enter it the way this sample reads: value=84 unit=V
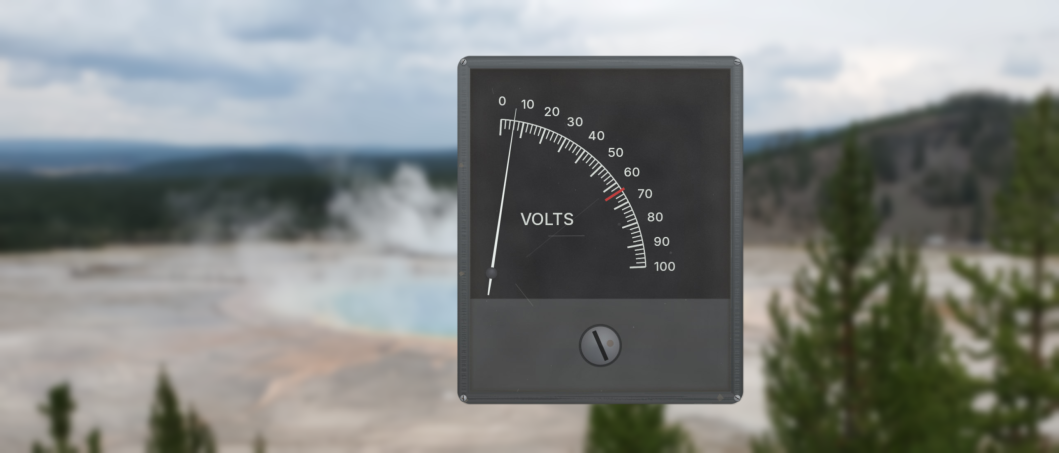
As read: value=6 unit=V
